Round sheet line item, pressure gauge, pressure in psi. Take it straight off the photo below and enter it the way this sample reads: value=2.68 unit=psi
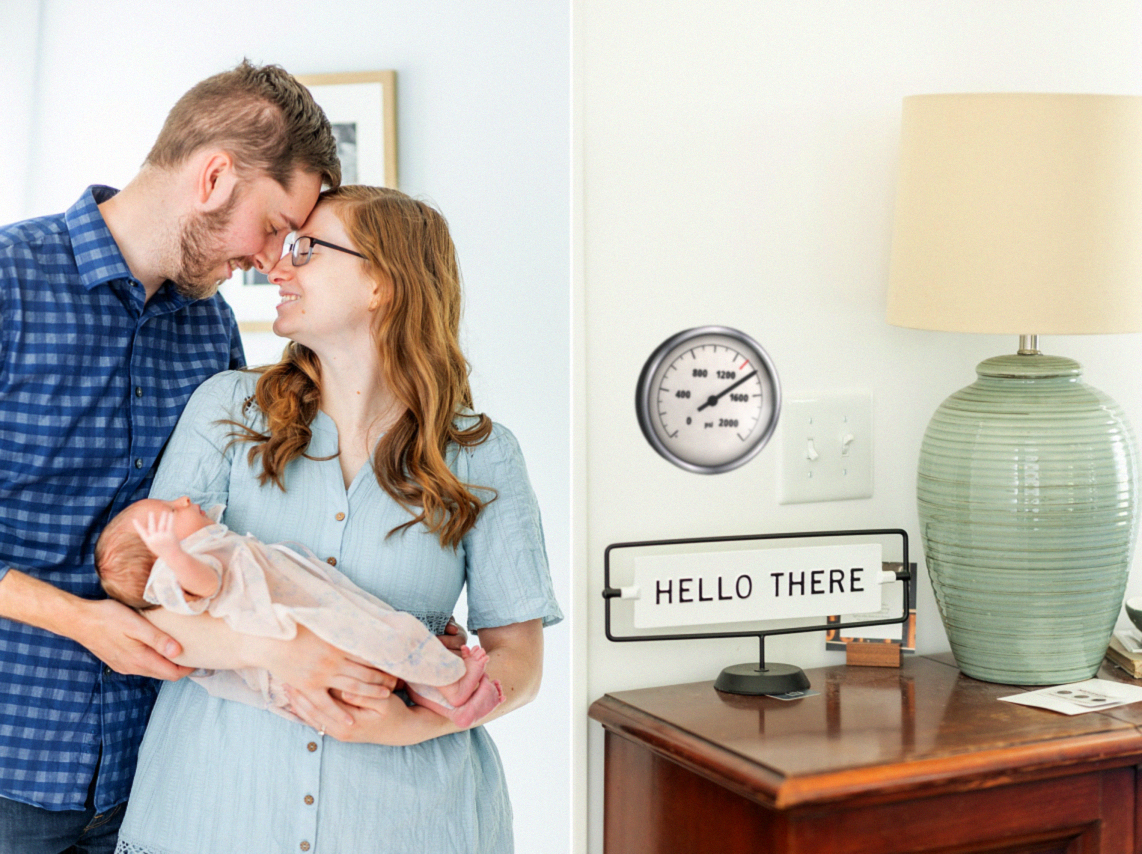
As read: value=1400 unit=psi
